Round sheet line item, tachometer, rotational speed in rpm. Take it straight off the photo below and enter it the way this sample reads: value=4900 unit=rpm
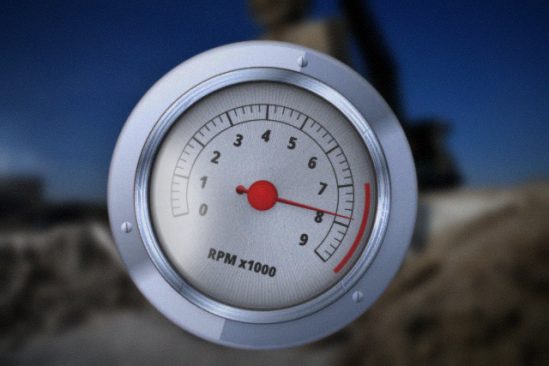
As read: value=7800 unit=rpm
